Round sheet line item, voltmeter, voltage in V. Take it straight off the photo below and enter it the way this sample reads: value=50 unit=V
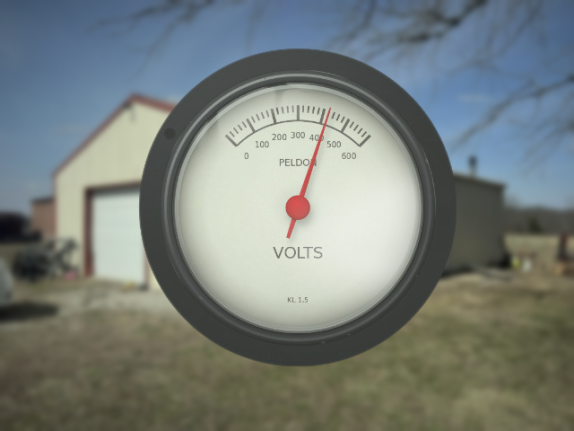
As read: value=420 unit=V
